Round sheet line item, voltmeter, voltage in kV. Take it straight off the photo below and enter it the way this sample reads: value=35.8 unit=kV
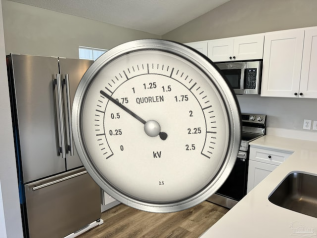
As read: value=0.7 unit=kV
